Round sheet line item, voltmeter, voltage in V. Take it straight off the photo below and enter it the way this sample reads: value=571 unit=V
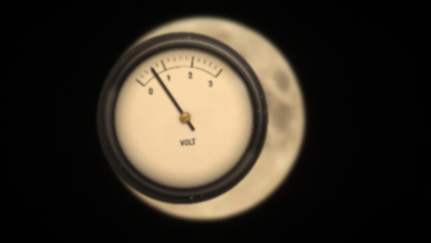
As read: value=0.6 unit=V
